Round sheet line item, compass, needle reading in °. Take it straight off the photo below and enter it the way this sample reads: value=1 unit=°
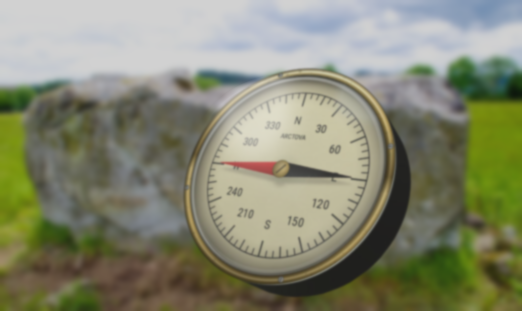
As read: value=270 unit=°
